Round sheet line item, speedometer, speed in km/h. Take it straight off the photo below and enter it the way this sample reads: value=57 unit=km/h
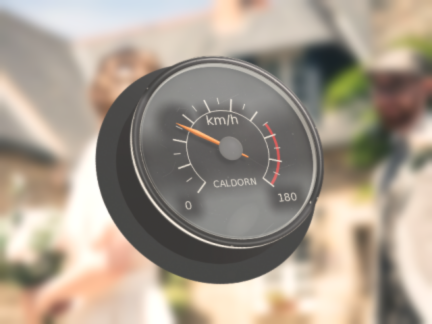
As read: value=50 unit=km/h
